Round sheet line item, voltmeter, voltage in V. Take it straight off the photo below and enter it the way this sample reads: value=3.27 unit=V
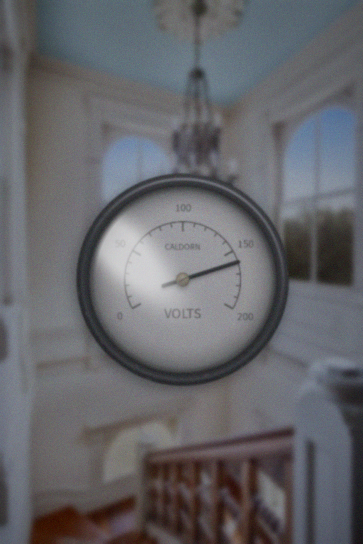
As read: value=160 unit=V
